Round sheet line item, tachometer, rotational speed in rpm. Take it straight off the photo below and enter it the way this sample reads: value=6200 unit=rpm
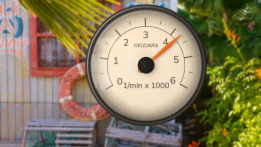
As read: value=4250 unit=rpm
